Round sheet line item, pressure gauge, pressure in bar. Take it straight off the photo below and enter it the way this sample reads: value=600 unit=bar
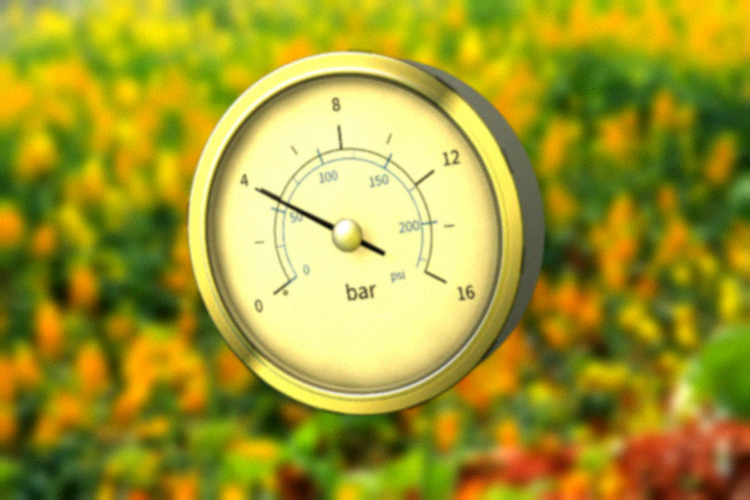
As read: value=4 unit=bar
